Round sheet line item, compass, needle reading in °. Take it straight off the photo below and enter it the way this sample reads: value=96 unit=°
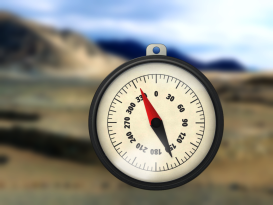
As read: value=335 unit=°
